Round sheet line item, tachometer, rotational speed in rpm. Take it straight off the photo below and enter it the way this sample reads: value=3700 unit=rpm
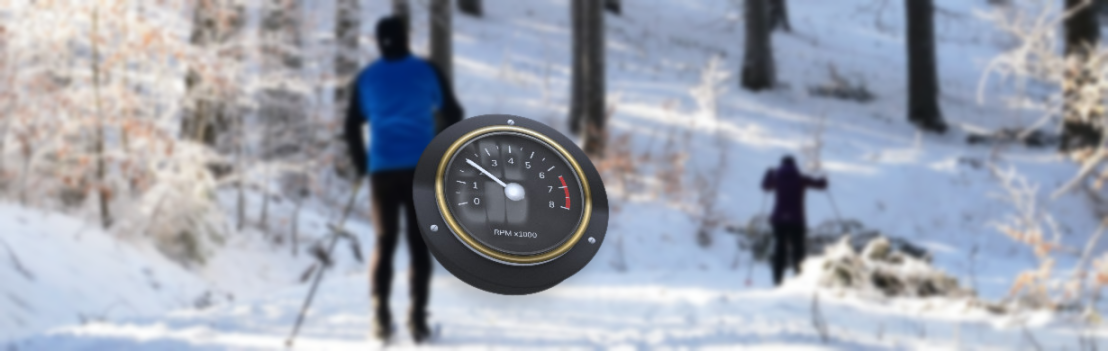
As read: value=2000 unit=rpm
